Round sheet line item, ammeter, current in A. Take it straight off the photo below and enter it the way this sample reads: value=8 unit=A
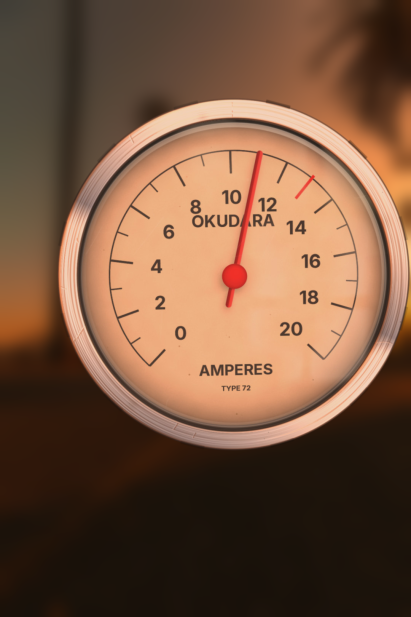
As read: value=11 unit=A
